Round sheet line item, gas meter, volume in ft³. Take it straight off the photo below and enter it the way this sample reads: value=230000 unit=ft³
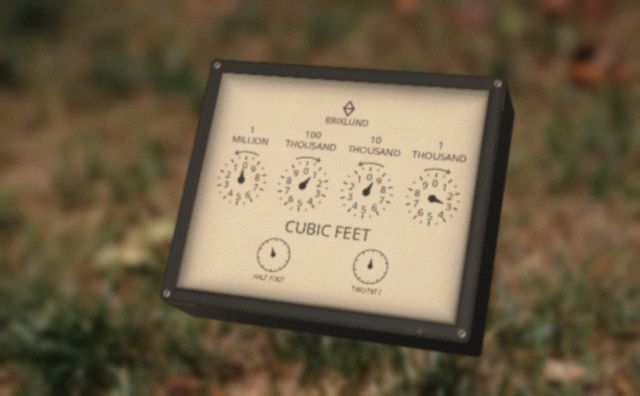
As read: value=9300 unit=ft³
